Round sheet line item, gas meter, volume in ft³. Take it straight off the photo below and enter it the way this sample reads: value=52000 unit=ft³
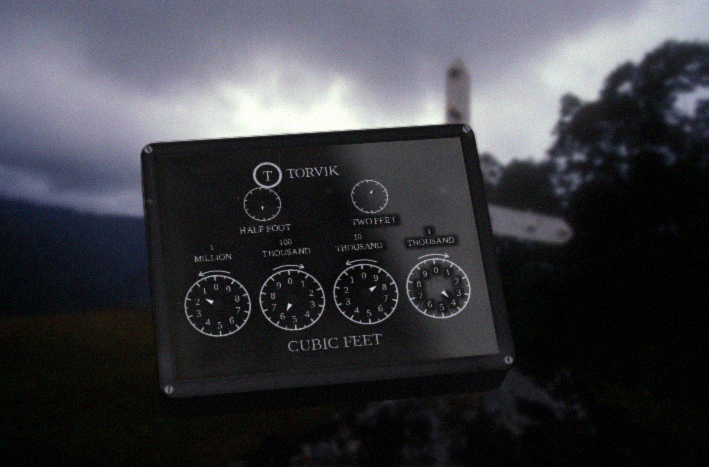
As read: value=158400 unit=ft³
